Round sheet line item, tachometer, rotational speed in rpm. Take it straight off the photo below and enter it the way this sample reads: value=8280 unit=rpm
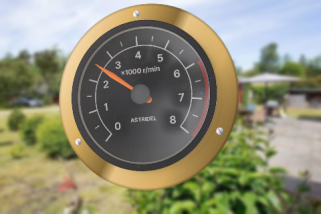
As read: value=2500 unit=rpm
